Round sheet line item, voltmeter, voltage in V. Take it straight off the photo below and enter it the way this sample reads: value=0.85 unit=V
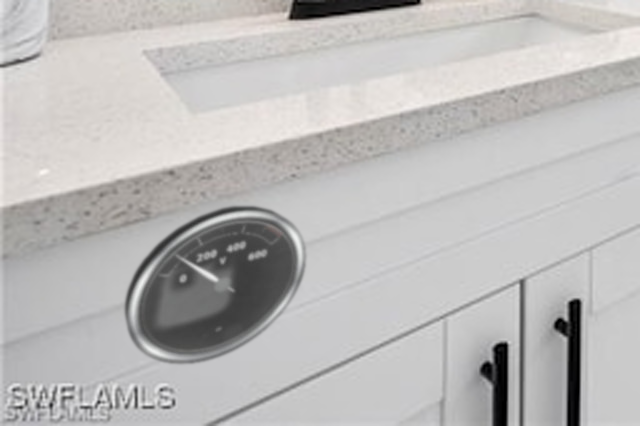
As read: value=100 unit=V
